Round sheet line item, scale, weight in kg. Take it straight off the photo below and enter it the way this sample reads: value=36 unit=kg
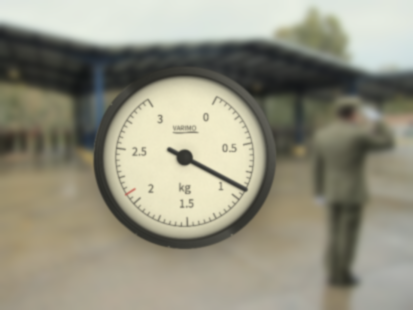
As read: value=0.9 unit=kg
